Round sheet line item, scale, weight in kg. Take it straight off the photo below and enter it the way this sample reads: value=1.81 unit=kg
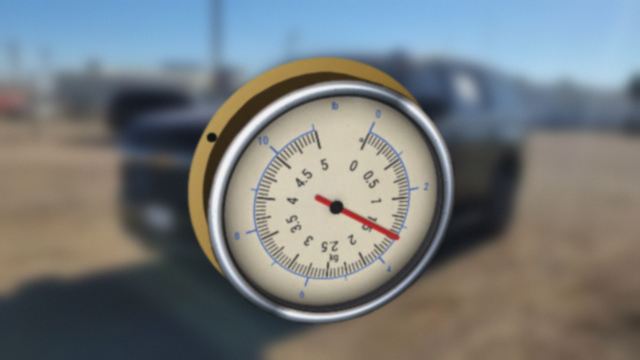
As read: value=1.5 unit=kg
